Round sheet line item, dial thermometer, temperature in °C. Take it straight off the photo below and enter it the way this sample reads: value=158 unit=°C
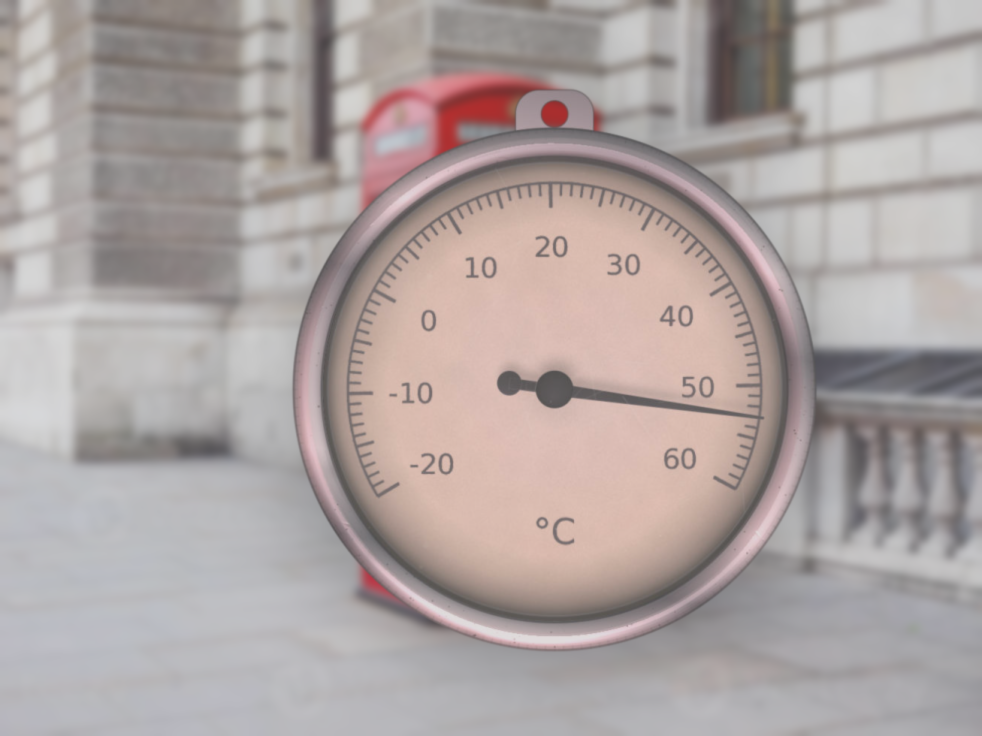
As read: value=53 unit=°C
